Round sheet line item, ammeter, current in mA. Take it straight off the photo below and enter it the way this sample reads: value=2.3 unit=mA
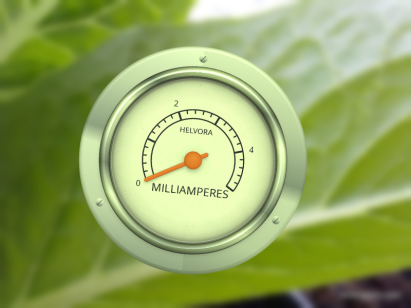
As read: value=0 unit=mA
